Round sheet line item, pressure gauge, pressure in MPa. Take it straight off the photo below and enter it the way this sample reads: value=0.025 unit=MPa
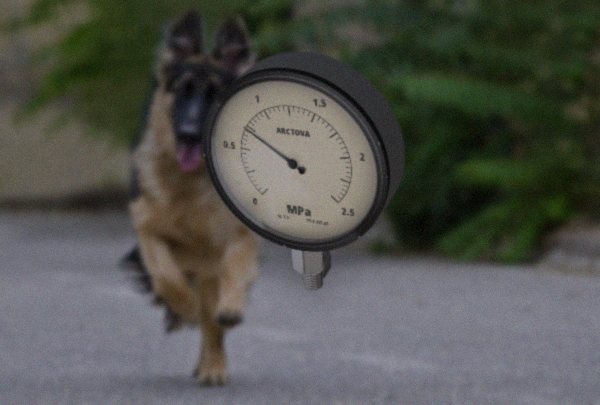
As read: value=0.75 unit=MPa
